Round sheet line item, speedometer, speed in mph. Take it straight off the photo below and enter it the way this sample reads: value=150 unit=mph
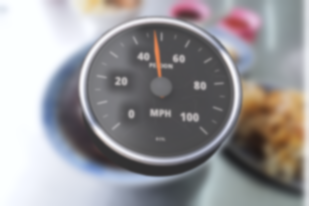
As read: value=47.5 unit=mph
